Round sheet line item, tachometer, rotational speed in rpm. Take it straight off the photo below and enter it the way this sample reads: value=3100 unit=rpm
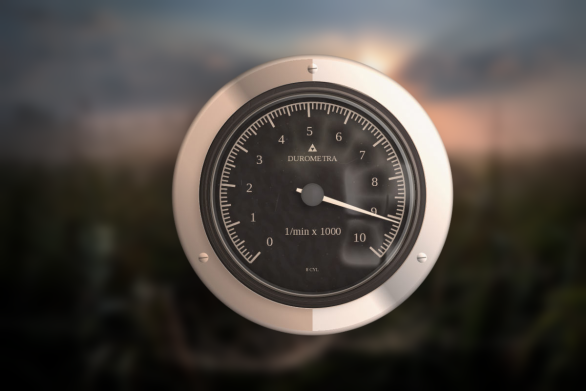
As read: value=9100 unit=rpm
